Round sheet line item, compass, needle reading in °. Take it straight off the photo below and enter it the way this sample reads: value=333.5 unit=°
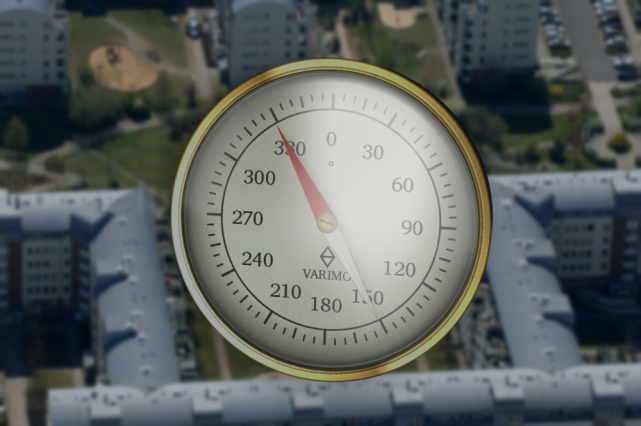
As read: value=330 unit=°
